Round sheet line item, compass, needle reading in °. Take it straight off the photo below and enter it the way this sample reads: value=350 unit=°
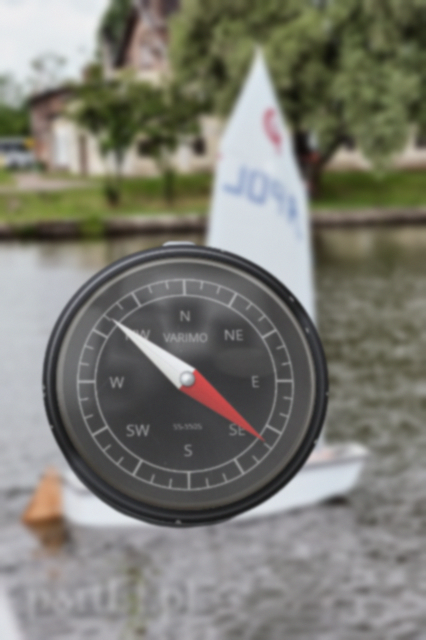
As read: value=130 unit=°
